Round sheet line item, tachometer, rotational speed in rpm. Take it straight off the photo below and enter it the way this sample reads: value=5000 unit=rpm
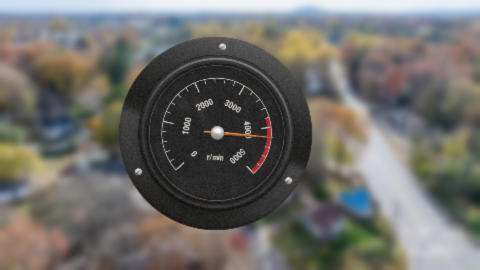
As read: value=4200 unit=rpm
